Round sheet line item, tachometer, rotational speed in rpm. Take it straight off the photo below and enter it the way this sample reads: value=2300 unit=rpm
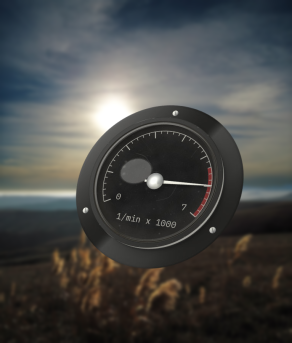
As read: value=6000 unit=rpm
